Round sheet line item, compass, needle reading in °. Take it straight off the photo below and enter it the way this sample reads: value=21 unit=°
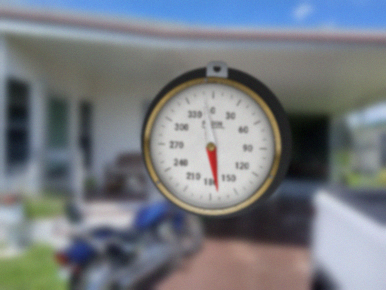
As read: value=170 unit=°
